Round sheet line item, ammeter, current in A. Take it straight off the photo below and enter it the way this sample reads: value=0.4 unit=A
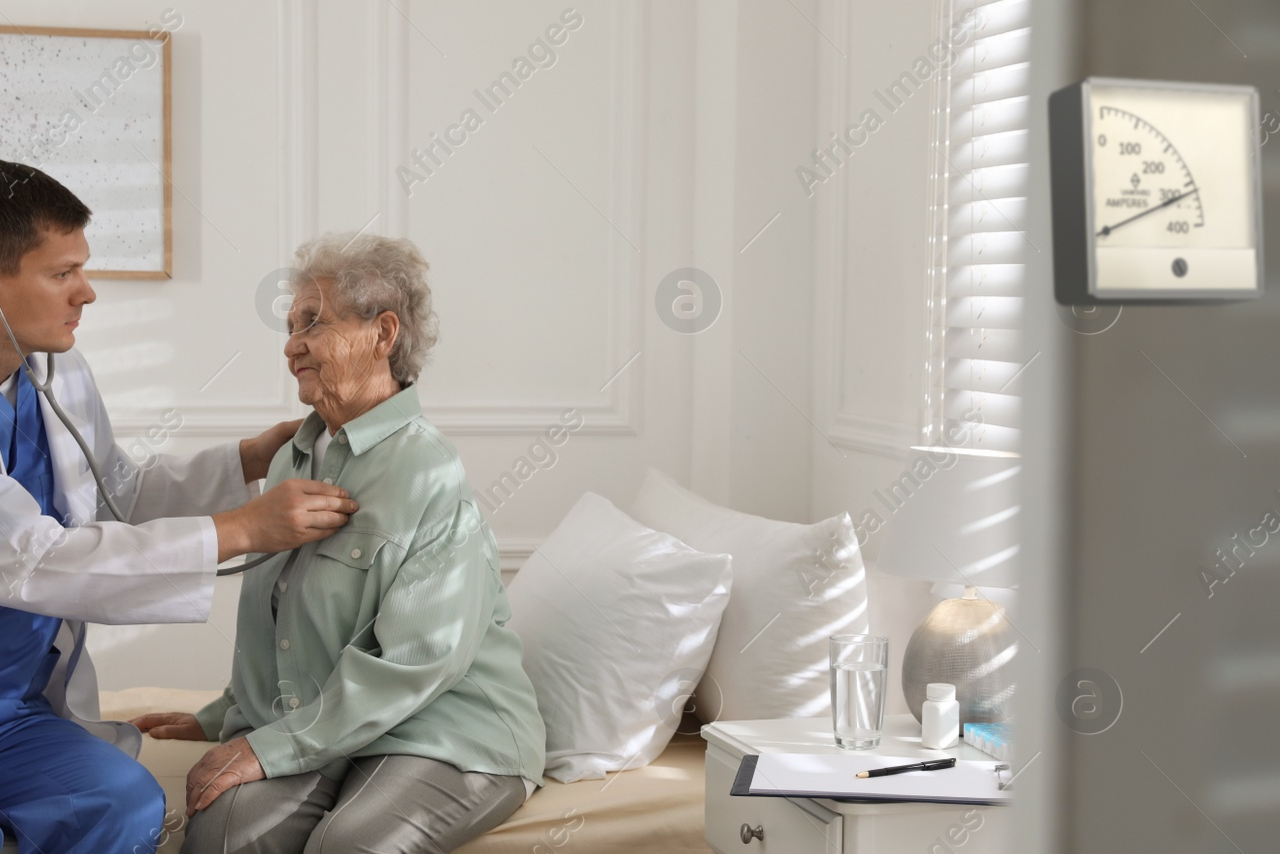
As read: value=320 unit=A
